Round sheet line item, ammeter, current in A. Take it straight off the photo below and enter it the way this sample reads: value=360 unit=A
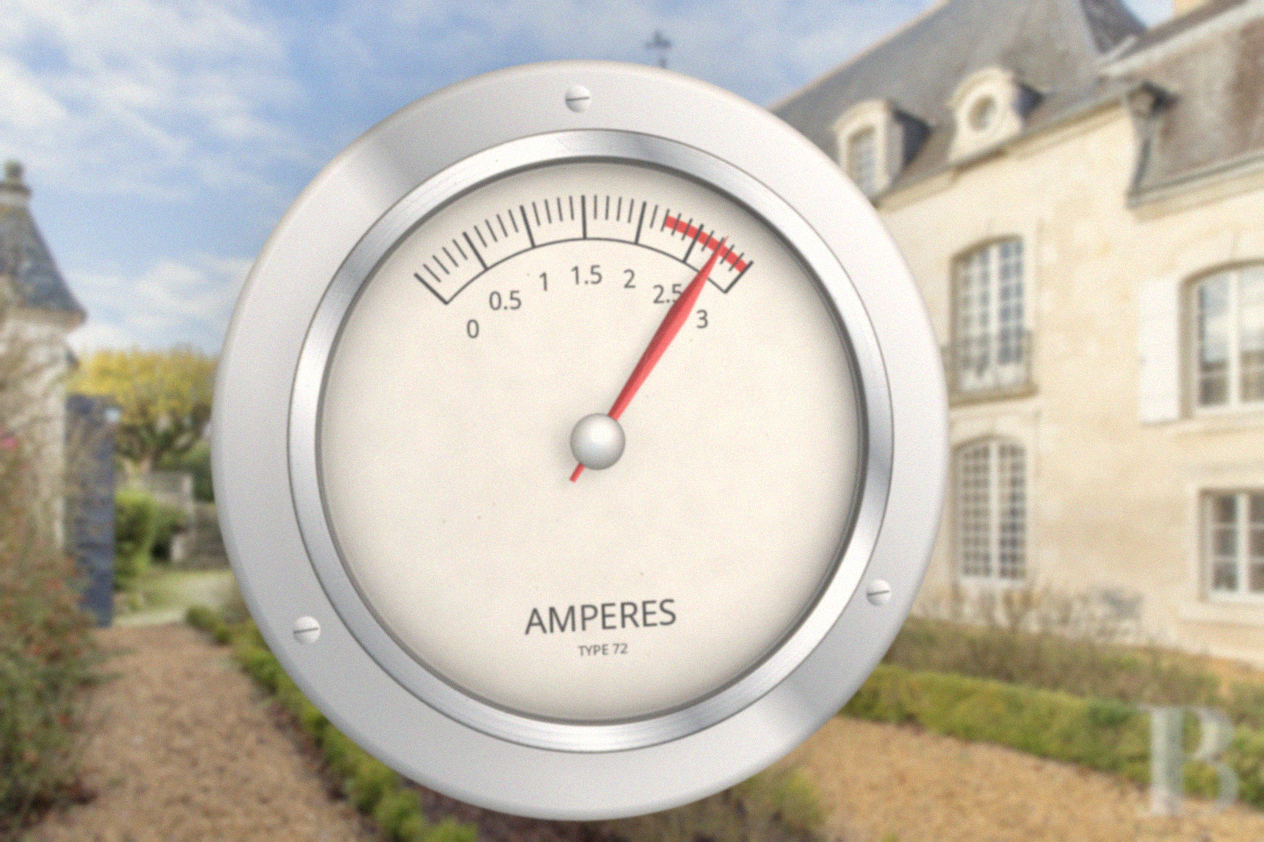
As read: value=2.7 unit=A
